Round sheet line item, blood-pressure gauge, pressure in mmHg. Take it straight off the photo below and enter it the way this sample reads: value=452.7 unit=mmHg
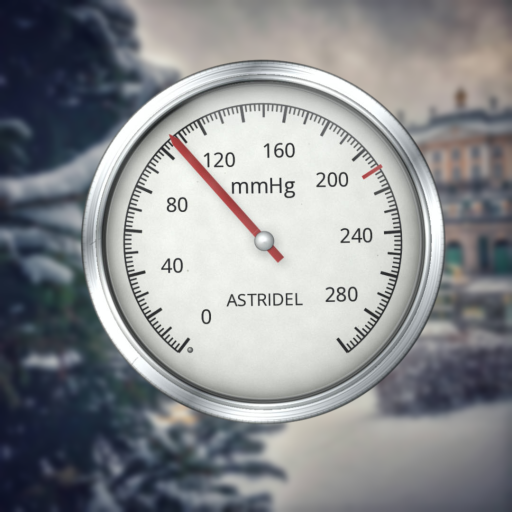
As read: value=106 unit=mmHg
